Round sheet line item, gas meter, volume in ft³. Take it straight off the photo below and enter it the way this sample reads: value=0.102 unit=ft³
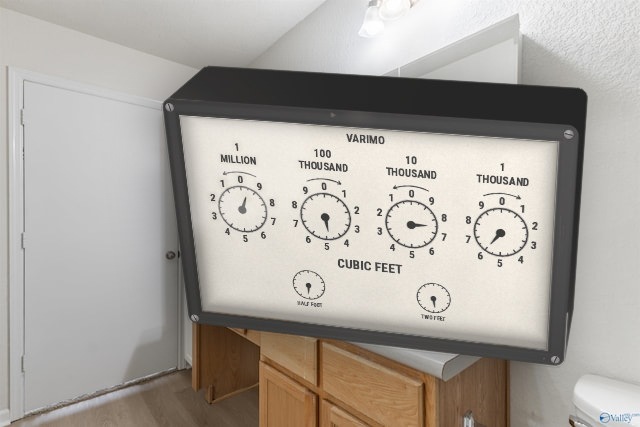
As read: value=947600 unit=ft³
